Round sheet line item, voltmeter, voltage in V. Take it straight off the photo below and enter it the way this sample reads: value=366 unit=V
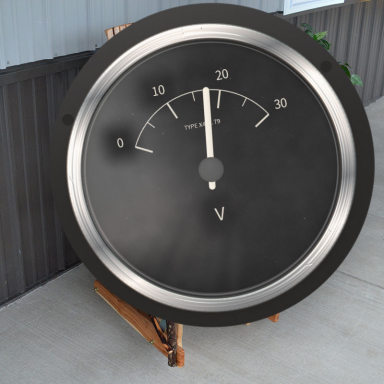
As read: value=17.5 unit=V
